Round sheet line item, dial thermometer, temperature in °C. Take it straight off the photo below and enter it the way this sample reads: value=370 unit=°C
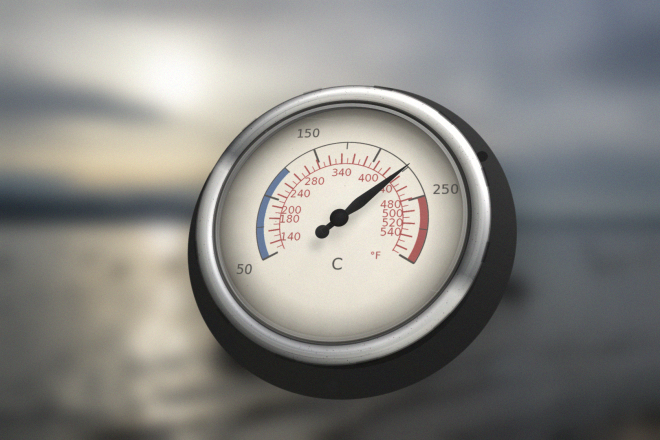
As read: value=225 unit=°C
